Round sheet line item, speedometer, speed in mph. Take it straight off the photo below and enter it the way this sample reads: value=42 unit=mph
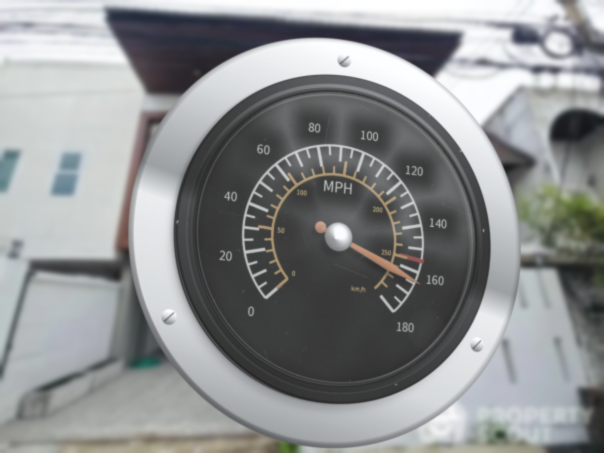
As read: value=165 unit=mph
